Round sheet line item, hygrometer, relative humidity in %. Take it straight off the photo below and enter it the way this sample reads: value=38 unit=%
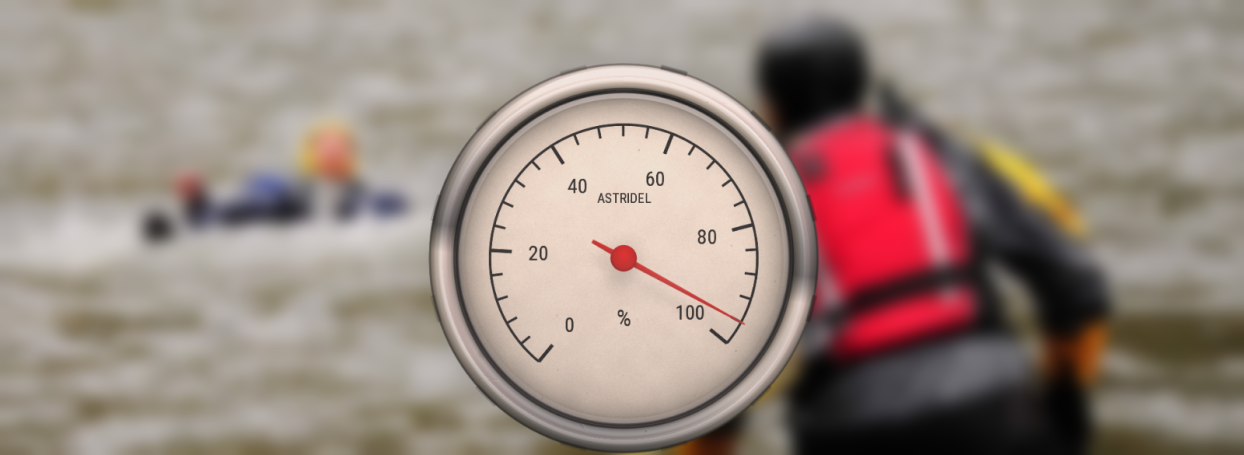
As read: value=96 unit=%
